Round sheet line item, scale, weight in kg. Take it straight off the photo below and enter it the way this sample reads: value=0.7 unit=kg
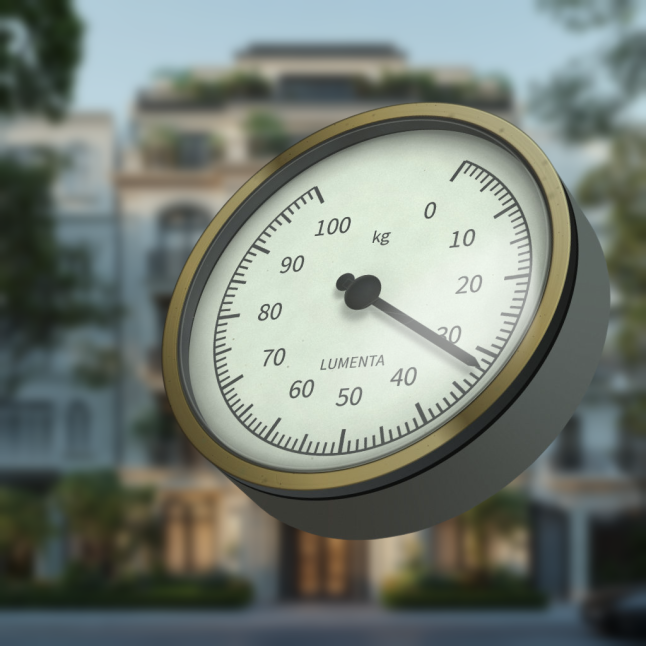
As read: value=32 unit=kg
